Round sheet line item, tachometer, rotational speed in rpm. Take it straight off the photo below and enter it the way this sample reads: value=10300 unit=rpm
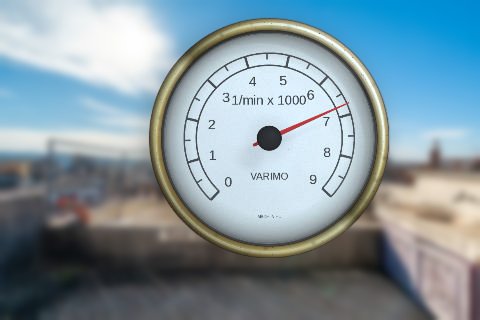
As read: value=6750 unit=rpm
